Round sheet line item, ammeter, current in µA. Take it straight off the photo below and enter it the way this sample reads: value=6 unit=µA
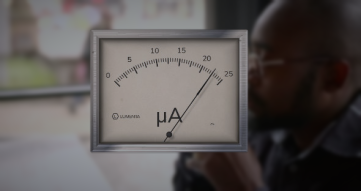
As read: value=22.5 unit=µA
